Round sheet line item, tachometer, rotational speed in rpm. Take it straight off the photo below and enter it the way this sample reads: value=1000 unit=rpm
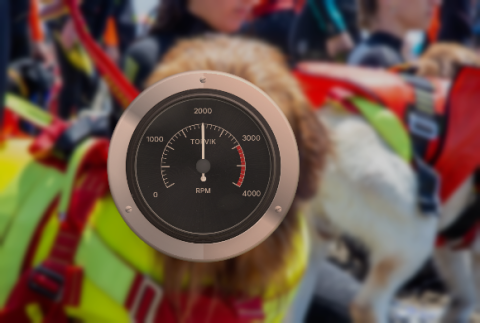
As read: value=2000 unit=rpm
